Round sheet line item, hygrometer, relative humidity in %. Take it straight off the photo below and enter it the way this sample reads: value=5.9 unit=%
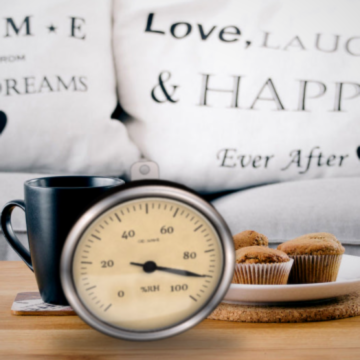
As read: value=90 unit=%
